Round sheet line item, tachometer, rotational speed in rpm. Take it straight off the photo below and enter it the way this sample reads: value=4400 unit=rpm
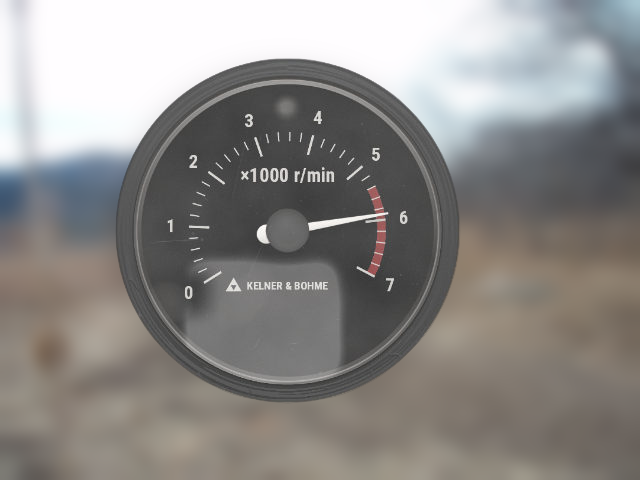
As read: value=5900 unit=rpm
